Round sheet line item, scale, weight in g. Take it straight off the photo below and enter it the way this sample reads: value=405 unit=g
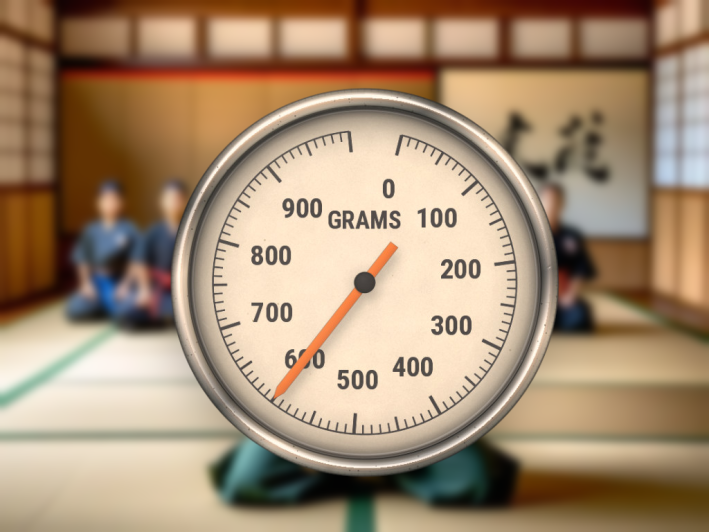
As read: value=600 unit=g
